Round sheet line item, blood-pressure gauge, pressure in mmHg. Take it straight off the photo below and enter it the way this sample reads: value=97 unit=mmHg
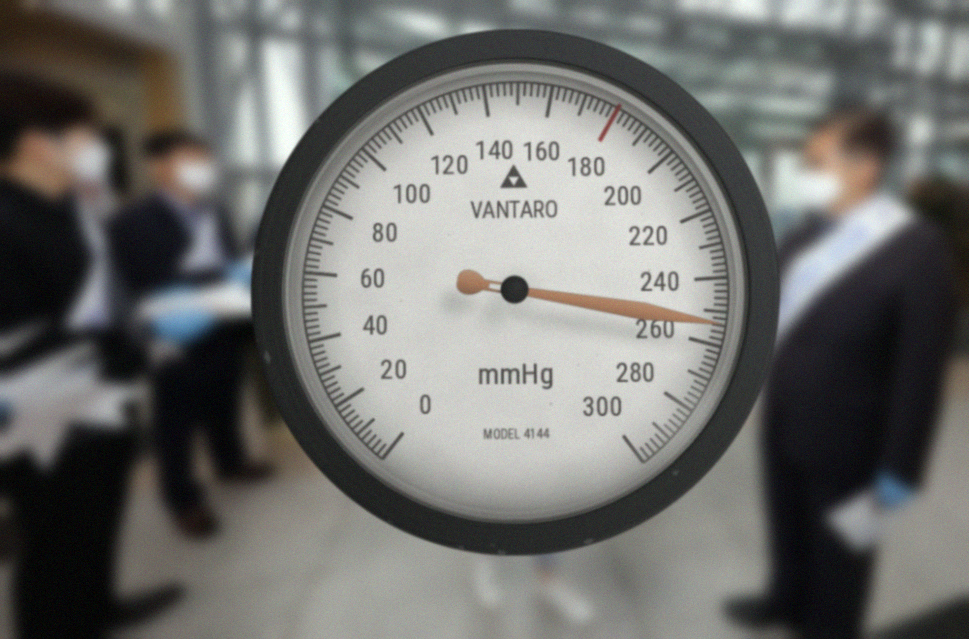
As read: value=254 unit=mmHg
